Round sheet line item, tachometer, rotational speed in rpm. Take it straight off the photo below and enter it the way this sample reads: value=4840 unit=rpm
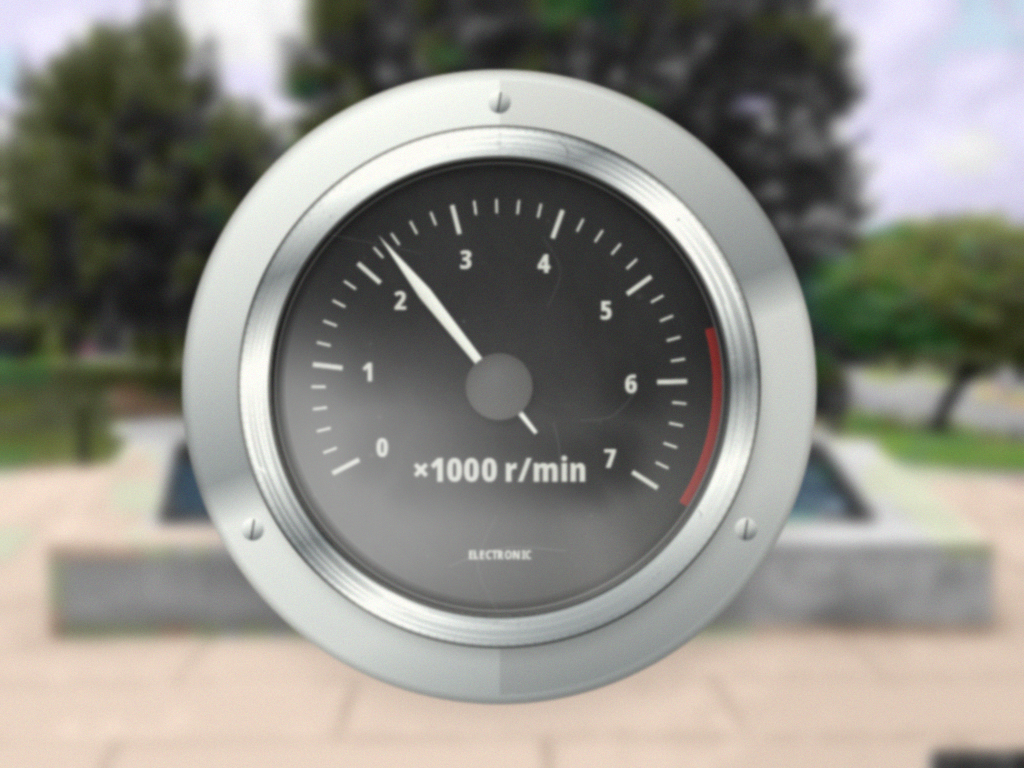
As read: value=2300 unit=rpm
